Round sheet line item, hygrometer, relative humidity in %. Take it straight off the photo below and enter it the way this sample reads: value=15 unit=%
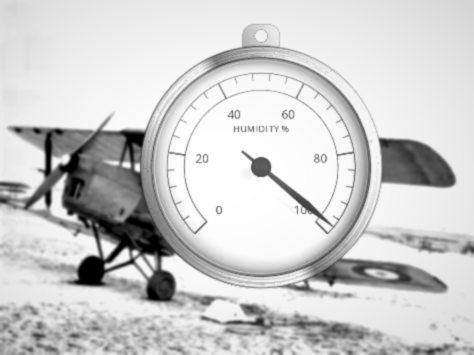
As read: value=98 unit=%
